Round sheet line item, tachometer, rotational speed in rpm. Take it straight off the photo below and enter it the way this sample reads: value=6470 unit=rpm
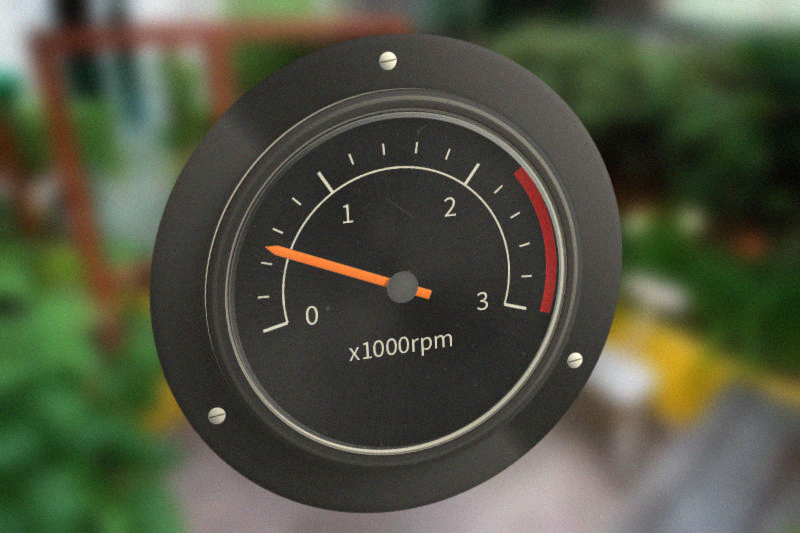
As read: value=500 unit=rpm
